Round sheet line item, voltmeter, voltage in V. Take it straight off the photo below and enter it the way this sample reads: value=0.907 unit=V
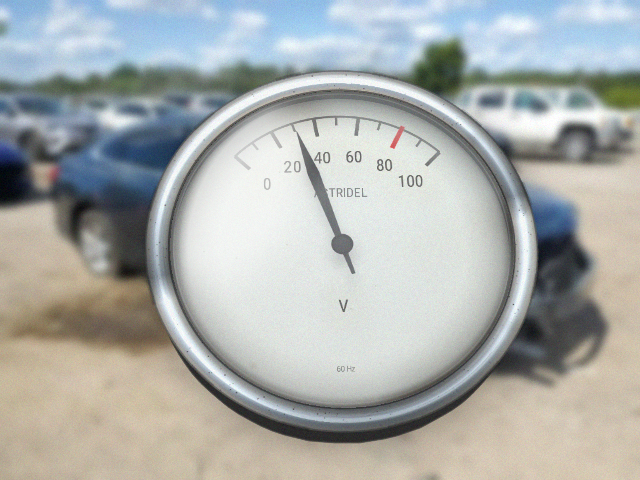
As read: value=30 unit=V
